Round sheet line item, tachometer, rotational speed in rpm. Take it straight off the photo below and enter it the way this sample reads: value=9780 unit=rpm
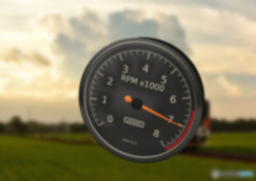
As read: value=7000 unit=rpm
